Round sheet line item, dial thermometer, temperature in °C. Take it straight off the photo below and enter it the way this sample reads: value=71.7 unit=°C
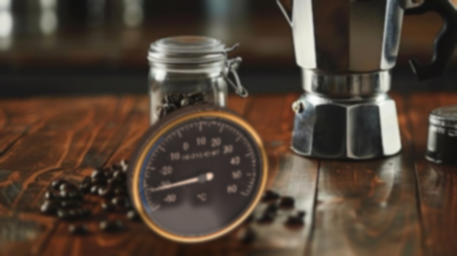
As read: value=-30 unit=°C
